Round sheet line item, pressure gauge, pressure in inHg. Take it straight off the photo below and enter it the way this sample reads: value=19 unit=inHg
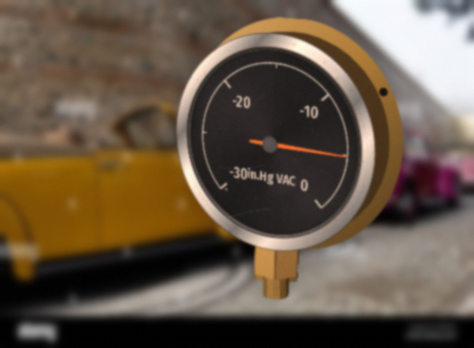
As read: value=-5 unit=inHg
